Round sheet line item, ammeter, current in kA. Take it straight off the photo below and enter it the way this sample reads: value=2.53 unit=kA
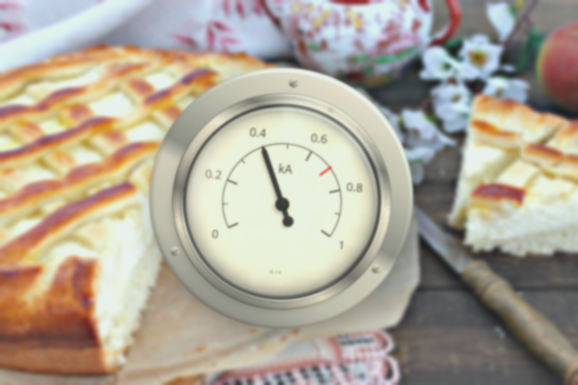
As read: value=0.4 unit=kA
